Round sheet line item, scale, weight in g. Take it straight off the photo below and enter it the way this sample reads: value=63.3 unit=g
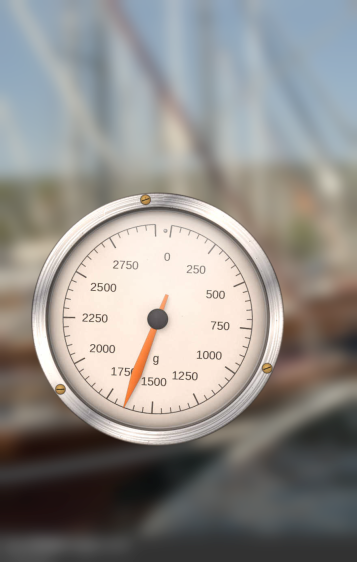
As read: value=1650 unit=g
